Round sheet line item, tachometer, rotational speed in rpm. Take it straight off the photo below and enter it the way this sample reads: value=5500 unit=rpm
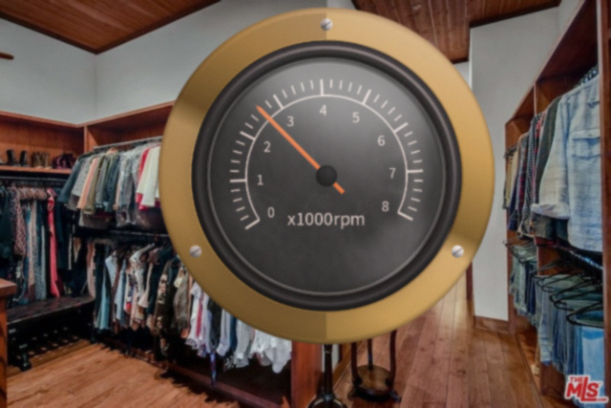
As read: value=2600 unit=rpm
